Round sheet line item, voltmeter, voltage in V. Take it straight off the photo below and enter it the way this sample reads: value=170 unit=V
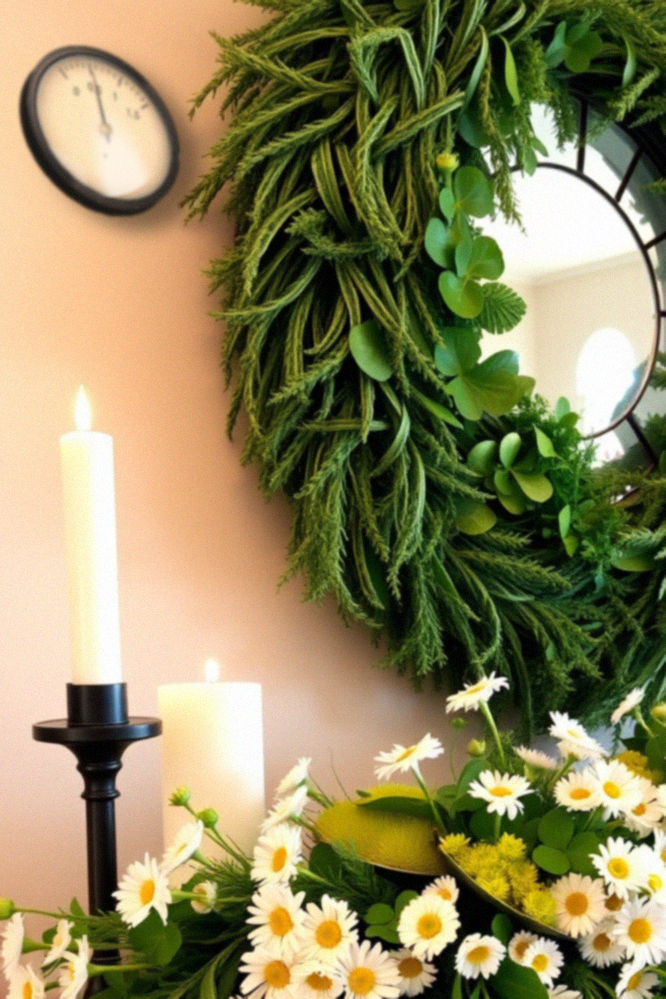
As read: value=0.5 unit=V
